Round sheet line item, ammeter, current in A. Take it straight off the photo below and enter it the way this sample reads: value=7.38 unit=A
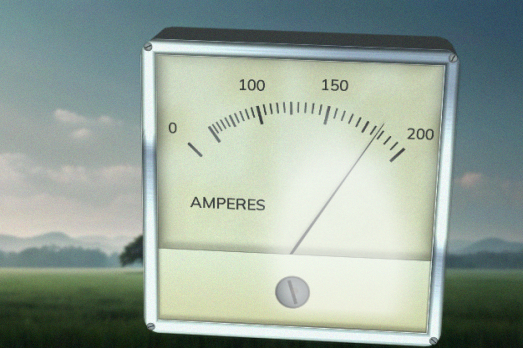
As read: value=182.5 unit=A
